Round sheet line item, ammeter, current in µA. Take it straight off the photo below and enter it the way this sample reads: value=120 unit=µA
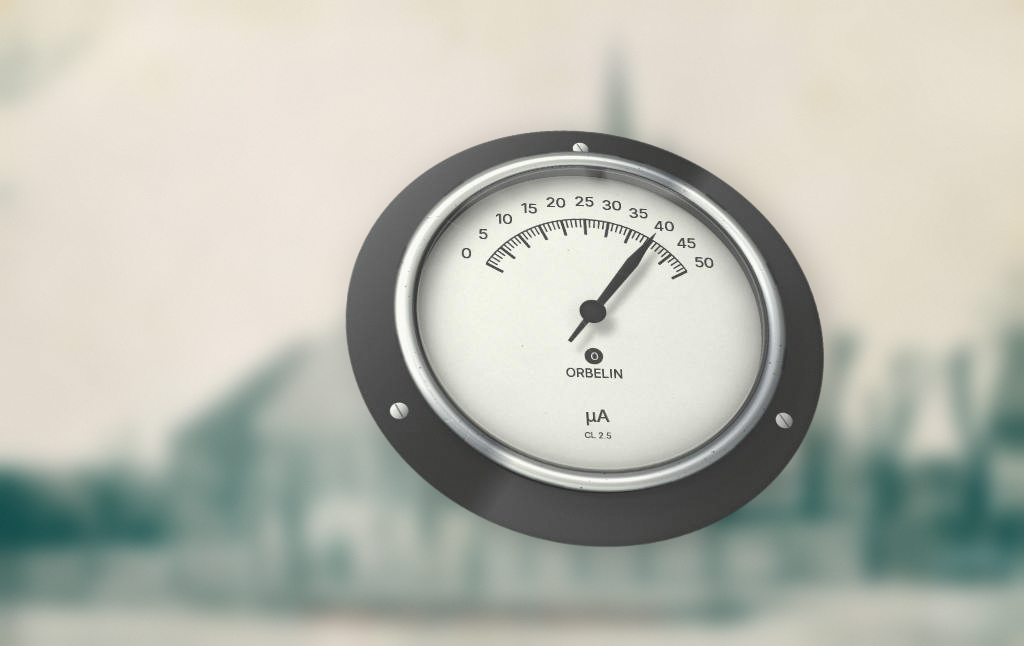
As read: value=40 unit=µA
